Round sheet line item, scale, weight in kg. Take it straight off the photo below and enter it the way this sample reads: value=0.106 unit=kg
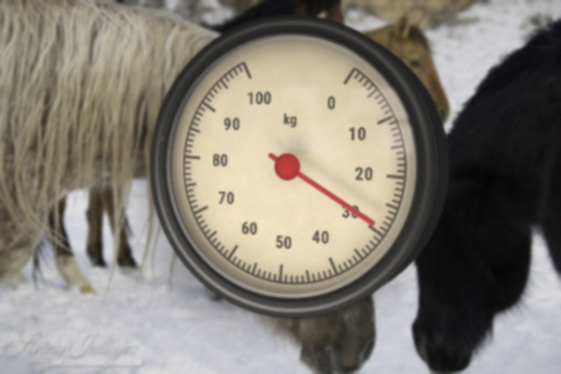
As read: value=29 unit=kg
